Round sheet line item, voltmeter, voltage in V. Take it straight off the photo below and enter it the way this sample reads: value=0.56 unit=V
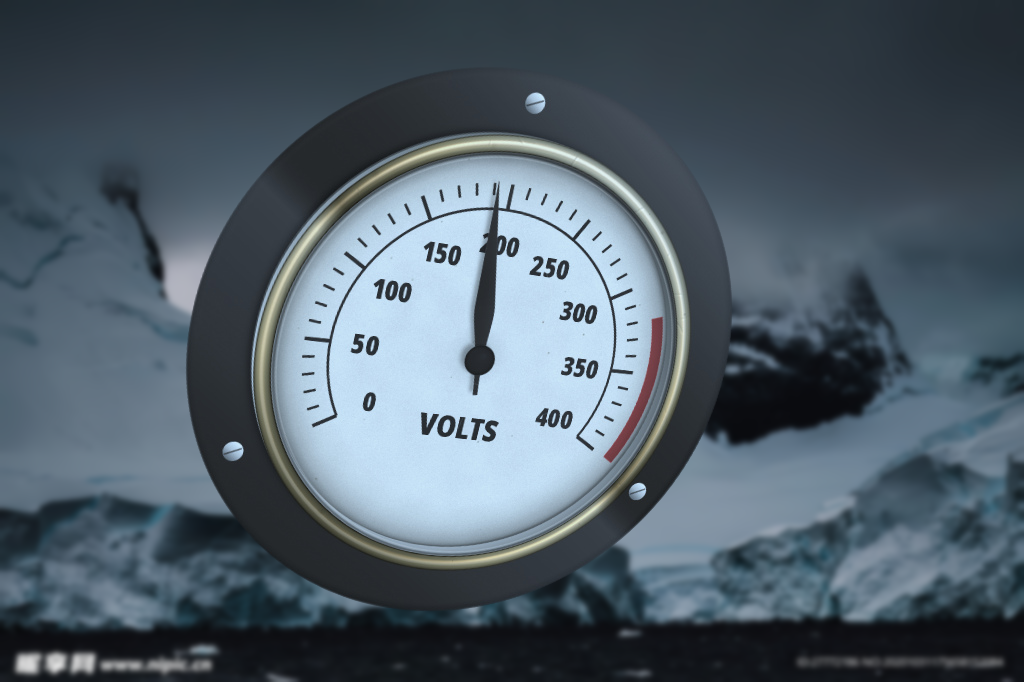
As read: value=190 unit=V
